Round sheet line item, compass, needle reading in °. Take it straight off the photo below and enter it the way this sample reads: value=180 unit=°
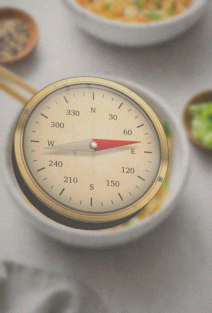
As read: value=80 unit=°
